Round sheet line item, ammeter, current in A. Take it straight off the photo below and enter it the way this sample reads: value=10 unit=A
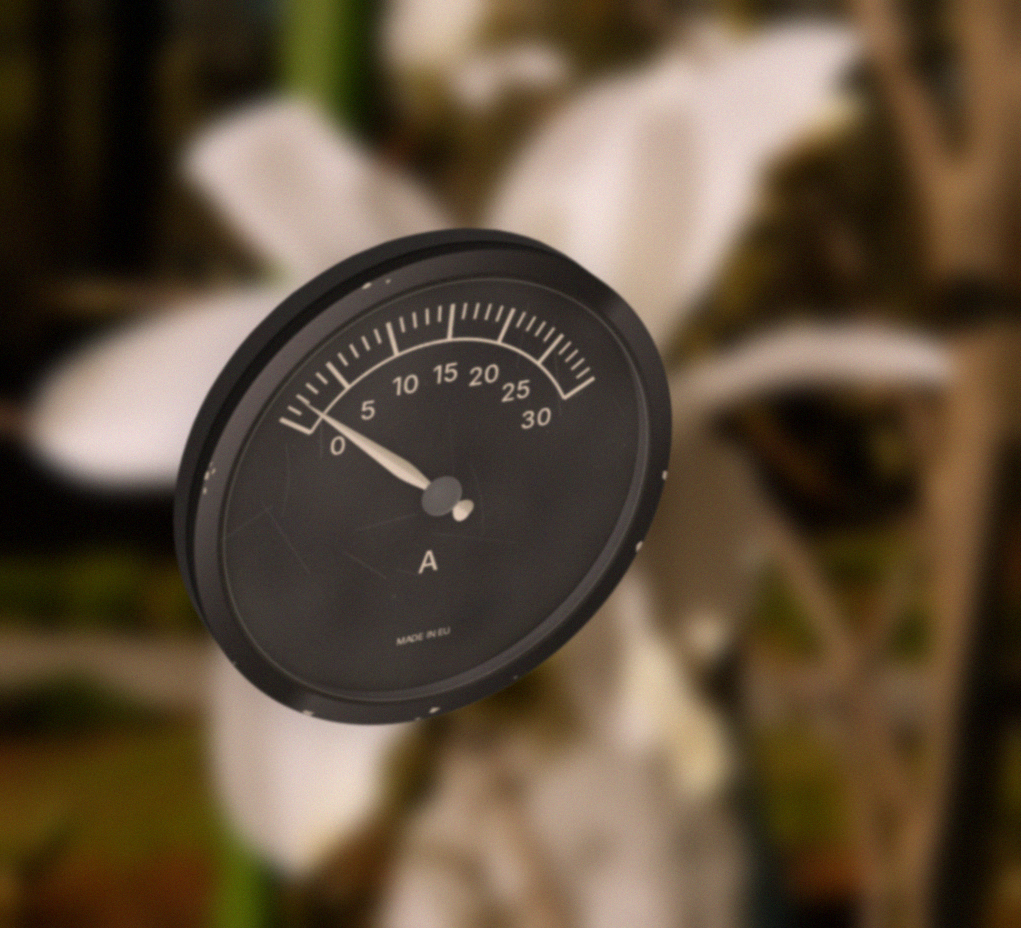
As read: value=2 unit=A
